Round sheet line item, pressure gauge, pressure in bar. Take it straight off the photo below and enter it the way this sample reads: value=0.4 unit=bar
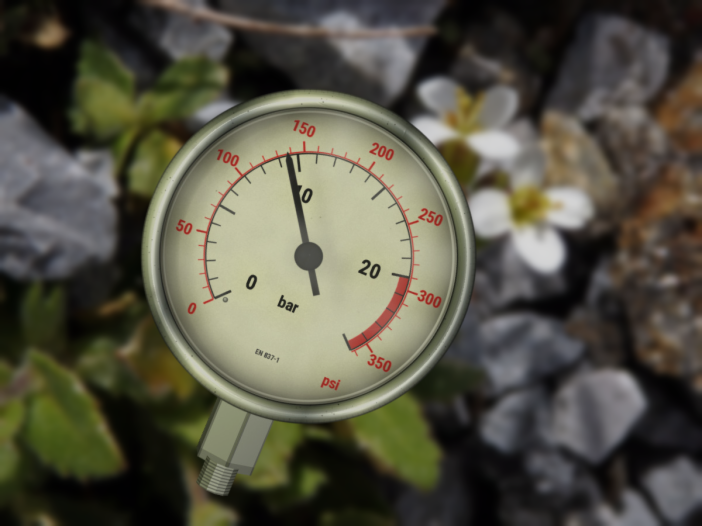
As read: value=9.5 unit=bar
